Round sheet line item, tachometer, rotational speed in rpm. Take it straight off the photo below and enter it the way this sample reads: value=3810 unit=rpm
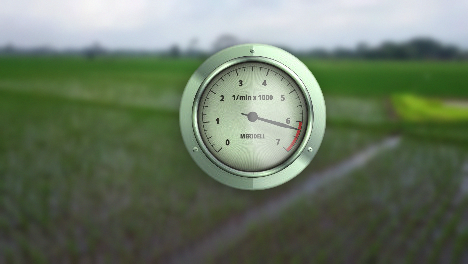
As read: value=6250 unit=rpm
